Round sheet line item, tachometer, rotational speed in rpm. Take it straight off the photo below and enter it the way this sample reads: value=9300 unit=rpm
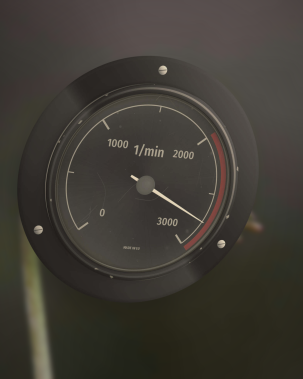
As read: value=2750 unit=rpm
